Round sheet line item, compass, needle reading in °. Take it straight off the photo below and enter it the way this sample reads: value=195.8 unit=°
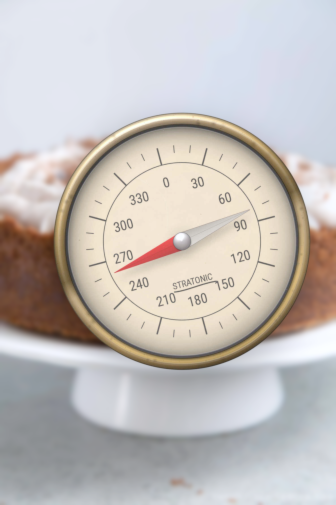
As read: value=260 unit=°
